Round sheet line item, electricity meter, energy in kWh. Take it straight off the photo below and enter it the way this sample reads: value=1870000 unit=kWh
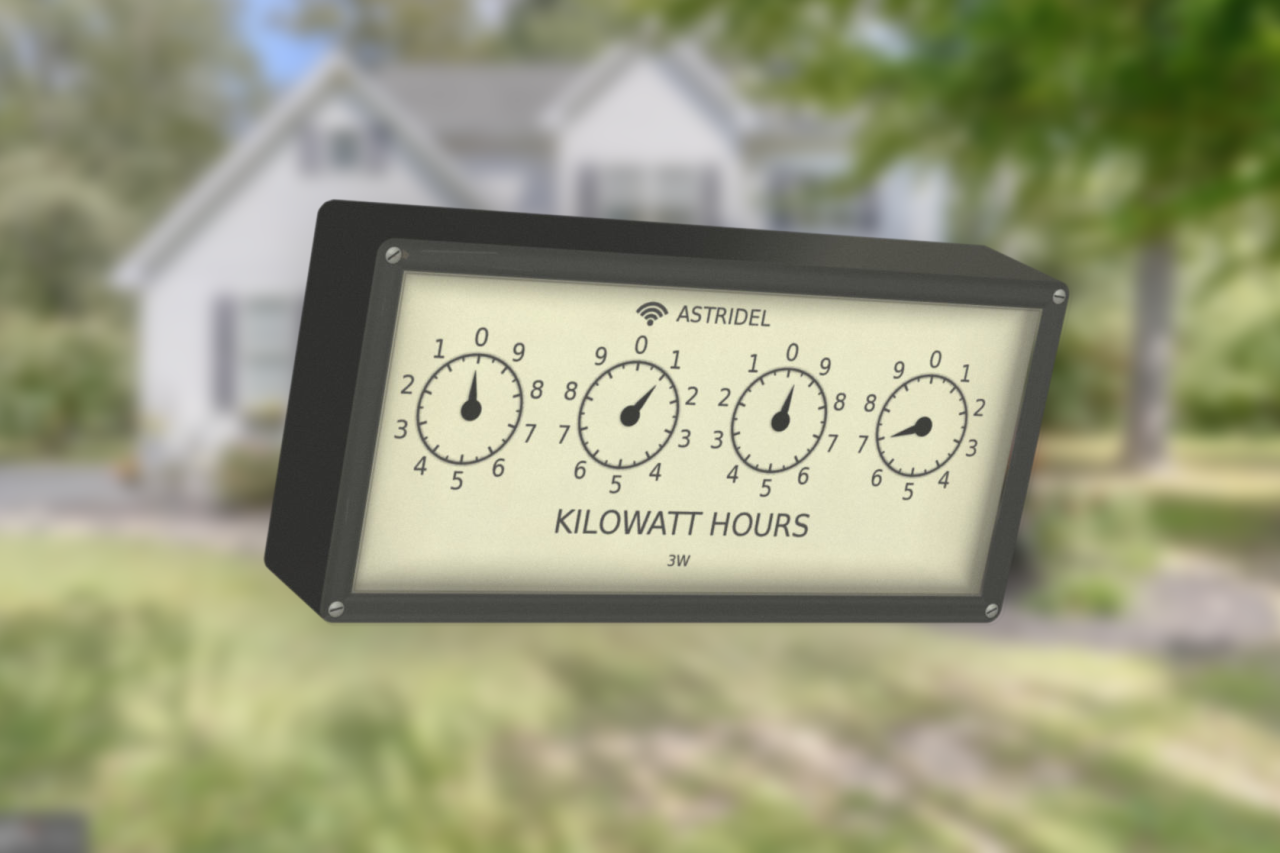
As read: value=97 unit=kWh
